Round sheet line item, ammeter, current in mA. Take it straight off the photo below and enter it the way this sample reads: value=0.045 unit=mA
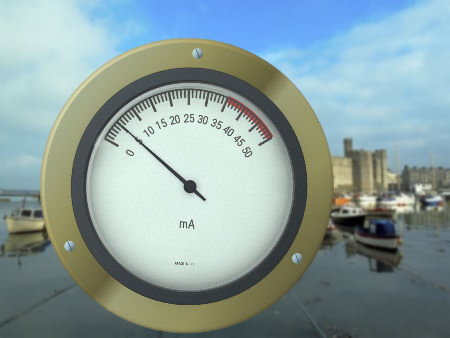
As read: value=5 unit=mA
